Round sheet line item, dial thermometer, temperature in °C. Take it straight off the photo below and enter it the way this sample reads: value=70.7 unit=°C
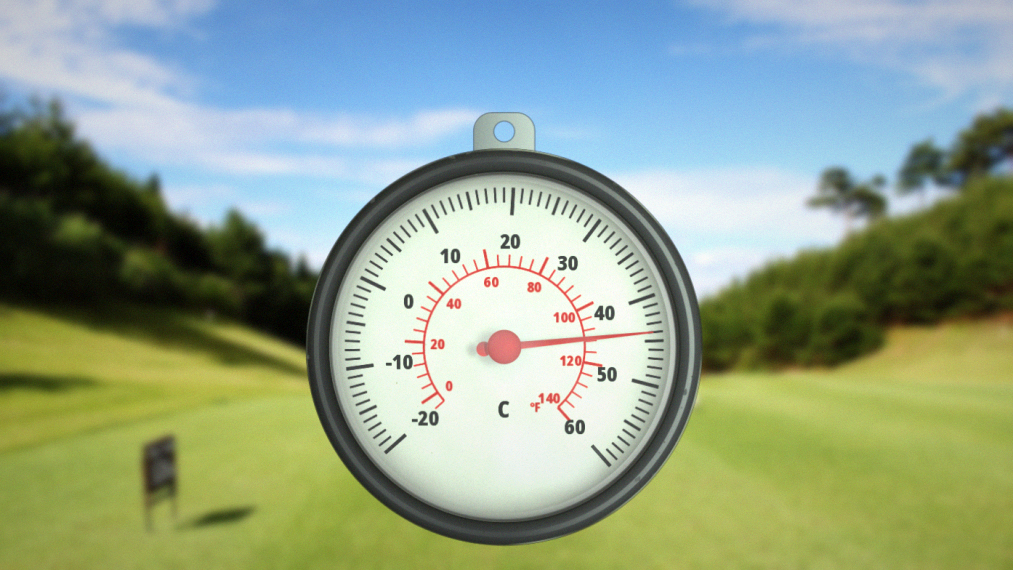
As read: value=44 unit=°C
